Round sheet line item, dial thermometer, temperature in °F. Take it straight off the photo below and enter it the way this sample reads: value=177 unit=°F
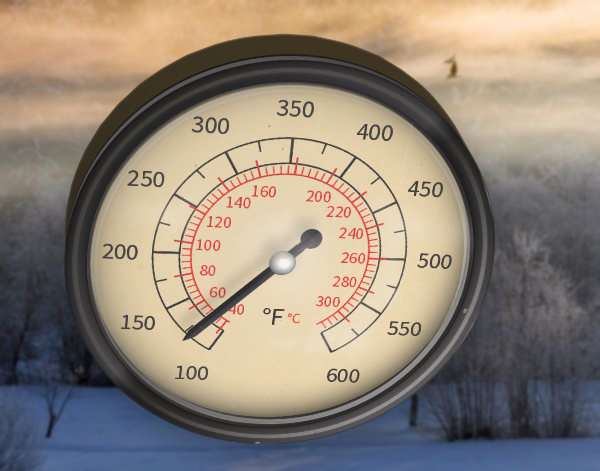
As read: value=125 unit=°F
